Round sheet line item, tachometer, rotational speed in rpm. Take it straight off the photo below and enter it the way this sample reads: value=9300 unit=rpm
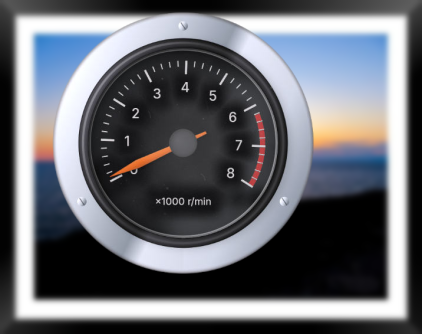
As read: value=100 unit=rpm
